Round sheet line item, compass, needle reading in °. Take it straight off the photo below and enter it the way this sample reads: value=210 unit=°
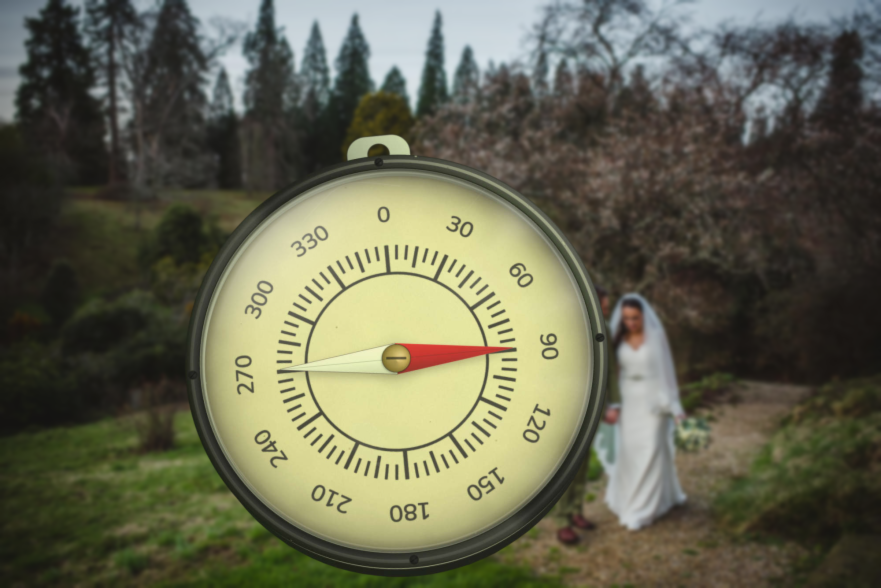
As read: value=90 unit=°
